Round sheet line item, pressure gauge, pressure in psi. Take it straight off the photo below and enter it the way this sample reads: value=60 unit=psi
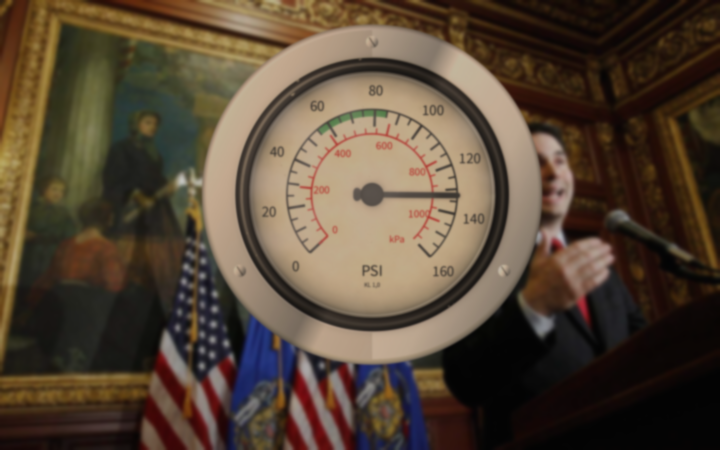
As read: value=132.5 unit=psi
